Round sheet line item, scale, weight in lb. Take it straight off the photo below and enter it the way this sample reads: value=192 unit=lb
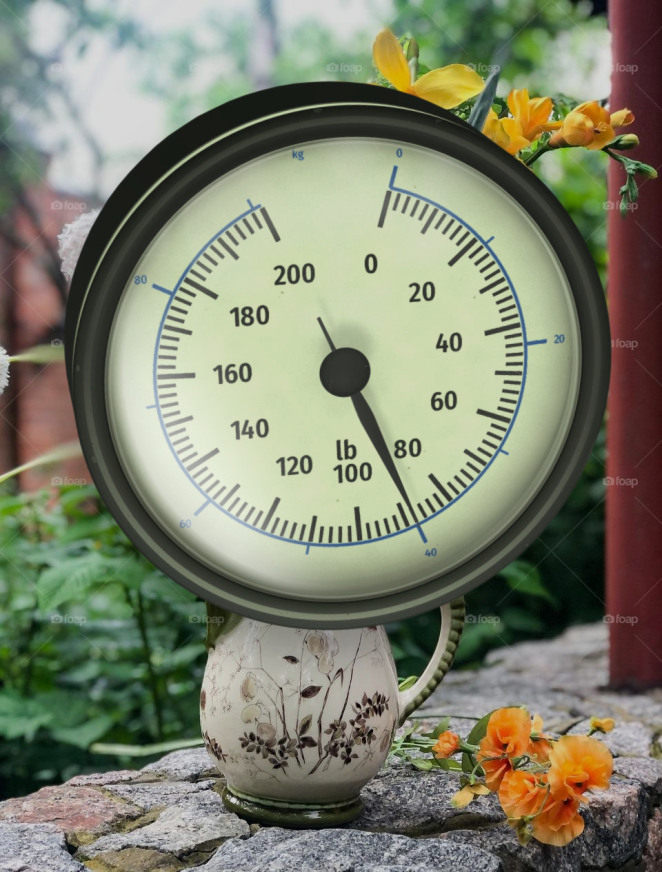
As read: value=88 unit=lb
